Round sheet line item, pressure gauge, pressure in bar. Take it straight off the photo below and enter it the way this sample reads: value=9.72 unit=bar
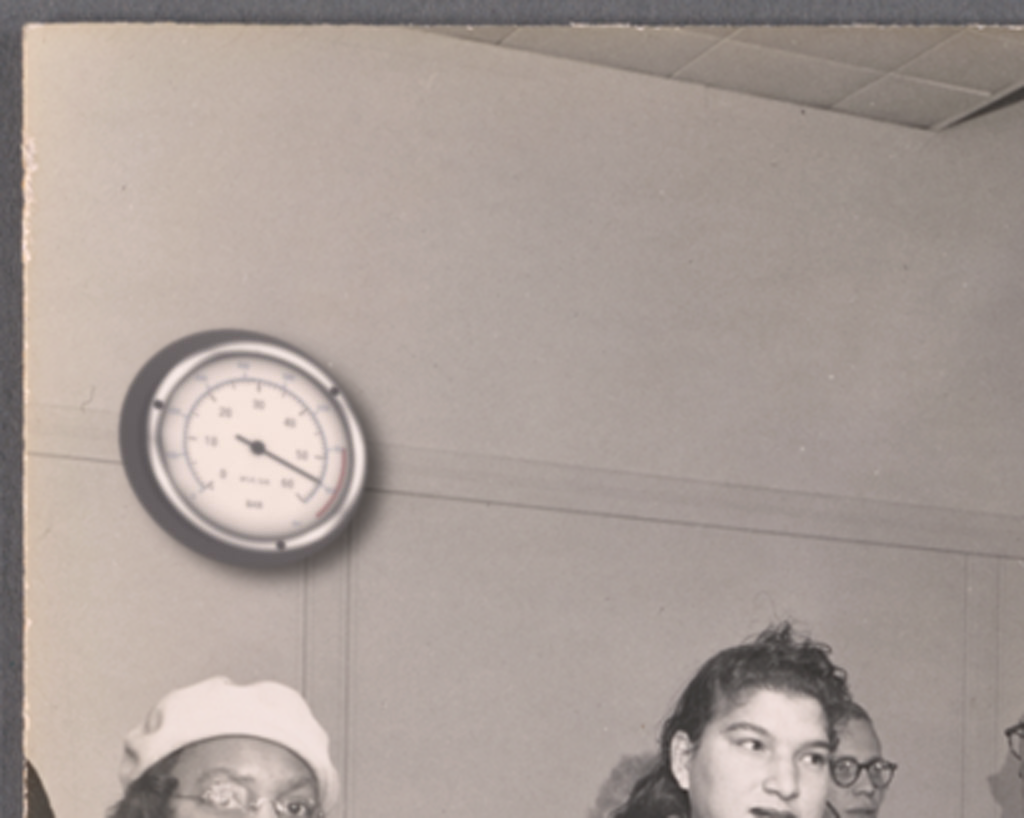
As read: value=55 unit=bar
